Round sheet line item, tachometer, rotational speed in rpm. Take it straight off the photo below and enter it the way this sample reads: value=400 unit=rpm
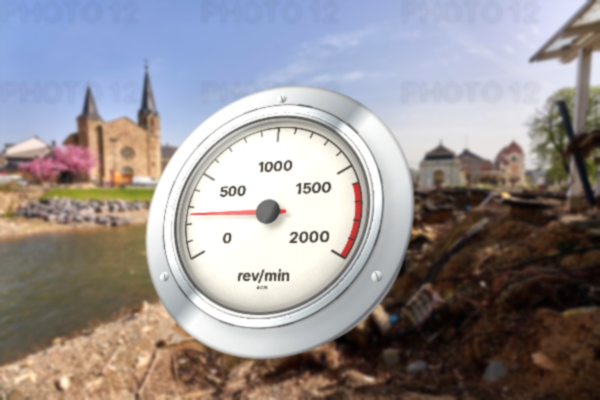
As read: value=250 unit=rpm
